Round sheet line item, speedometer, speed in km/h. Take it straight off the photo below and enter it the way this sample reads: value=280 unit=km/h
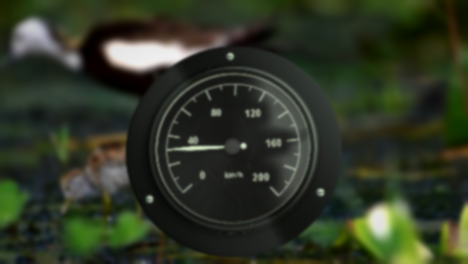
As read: value=30 unit=km/h
